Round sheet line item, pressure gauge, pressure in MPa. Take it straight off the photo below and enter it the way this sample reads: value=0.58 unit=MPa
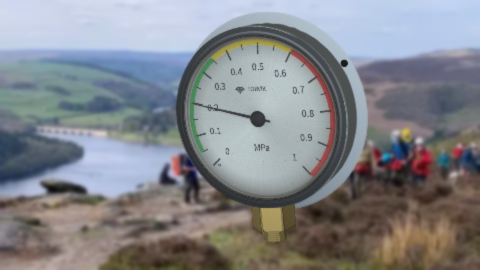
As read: value=0.2 unit=MPa
